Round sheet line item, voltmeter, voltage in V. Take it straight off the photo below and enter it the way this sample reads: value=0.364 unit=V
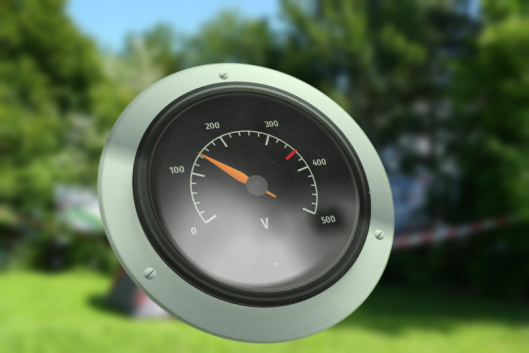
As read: value=140 unit=V
